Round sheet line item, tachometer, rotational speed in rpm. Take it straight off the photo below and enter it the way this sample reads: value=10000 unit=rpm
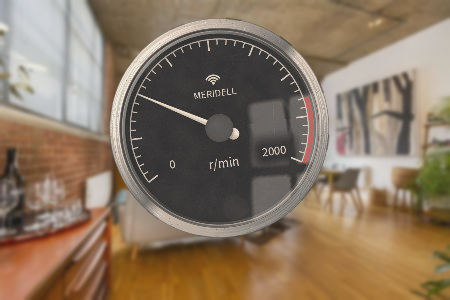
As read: value=500 unit=rpm
